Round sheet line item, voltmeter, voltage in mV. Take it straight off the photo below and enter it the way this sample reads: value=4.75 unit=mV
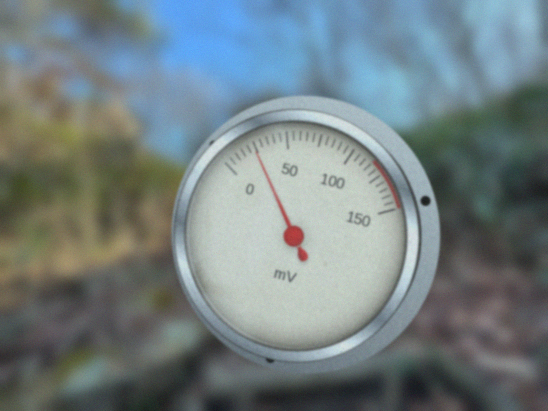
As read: value=25 unit=mV
